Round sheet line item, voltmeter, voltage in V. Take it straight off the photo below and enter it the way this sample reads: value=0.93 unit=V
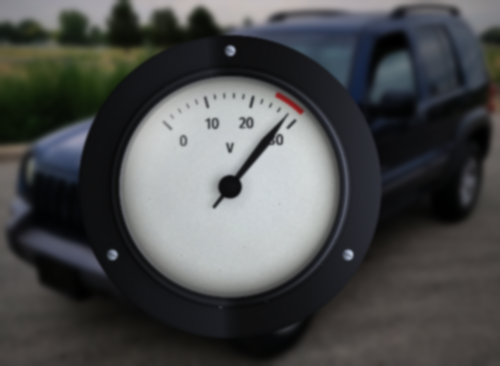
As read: value=28 unit=V
